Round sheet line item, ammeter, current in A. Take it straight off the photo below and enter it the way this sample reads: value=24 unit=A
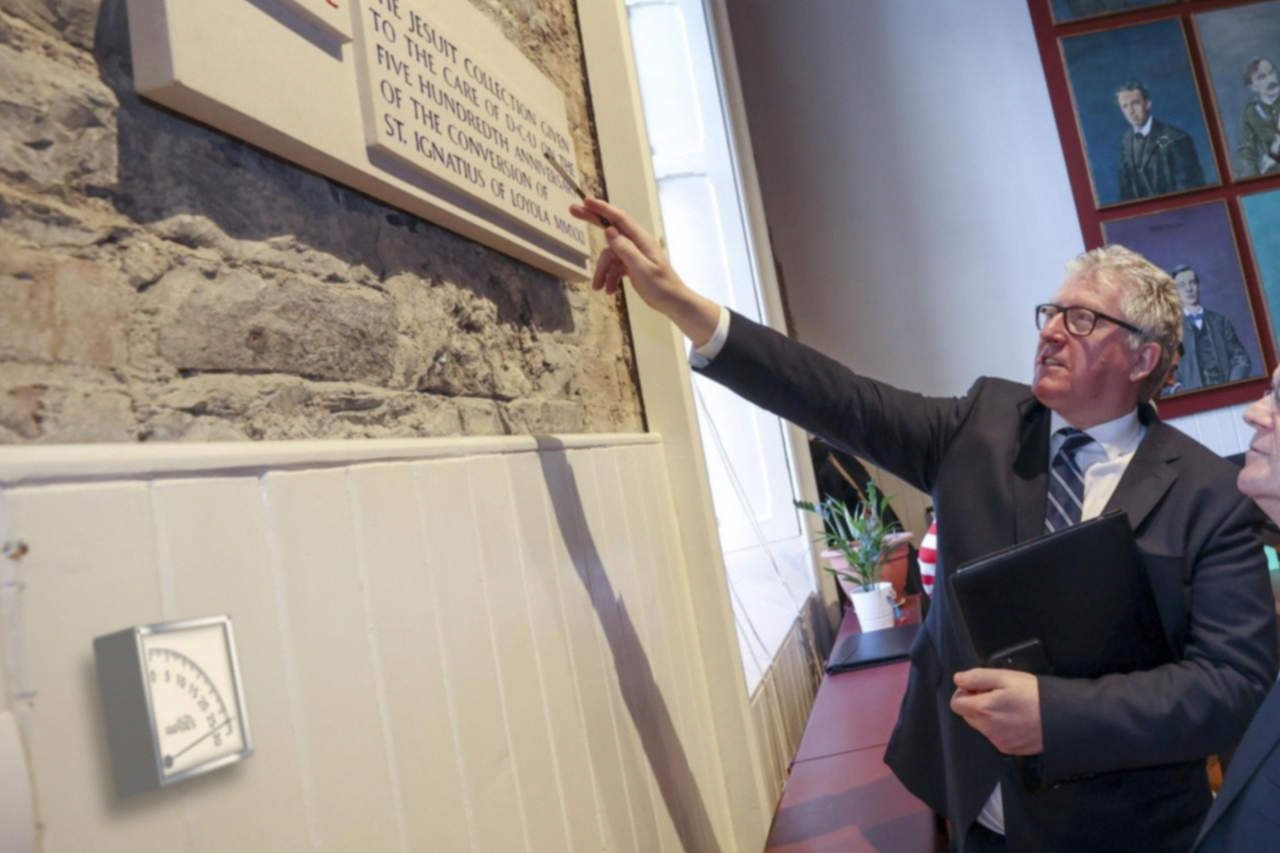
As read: value=27.5 unit=A
